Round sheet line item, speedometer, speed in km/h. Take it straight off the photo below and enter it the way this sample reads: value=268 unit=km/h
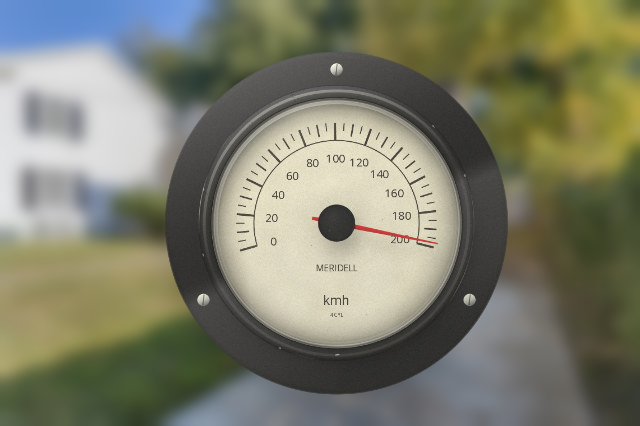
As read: value=197.5 unit=km/h
